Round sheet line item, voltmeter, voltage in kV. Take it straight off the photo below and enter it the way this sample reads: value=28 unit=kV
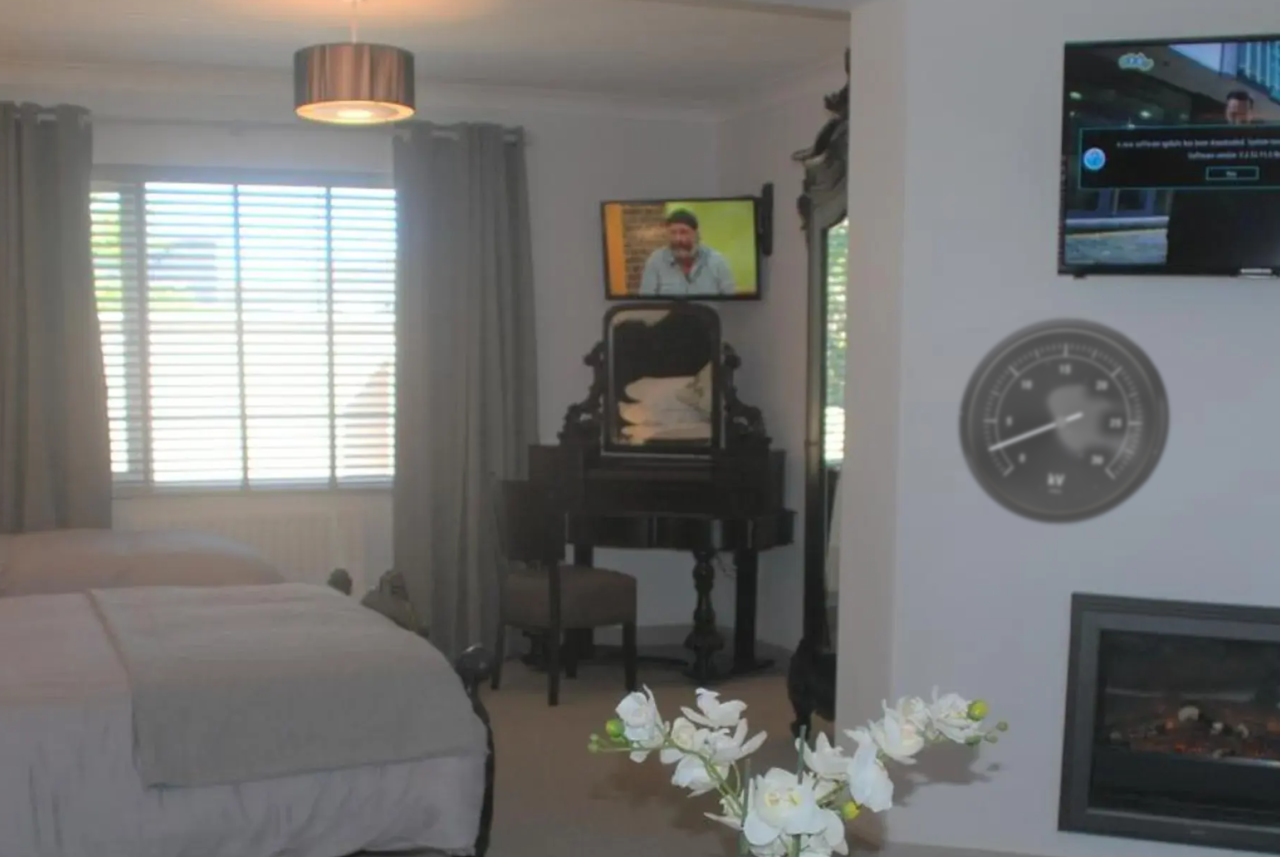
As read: value=2.5 unit=kV
